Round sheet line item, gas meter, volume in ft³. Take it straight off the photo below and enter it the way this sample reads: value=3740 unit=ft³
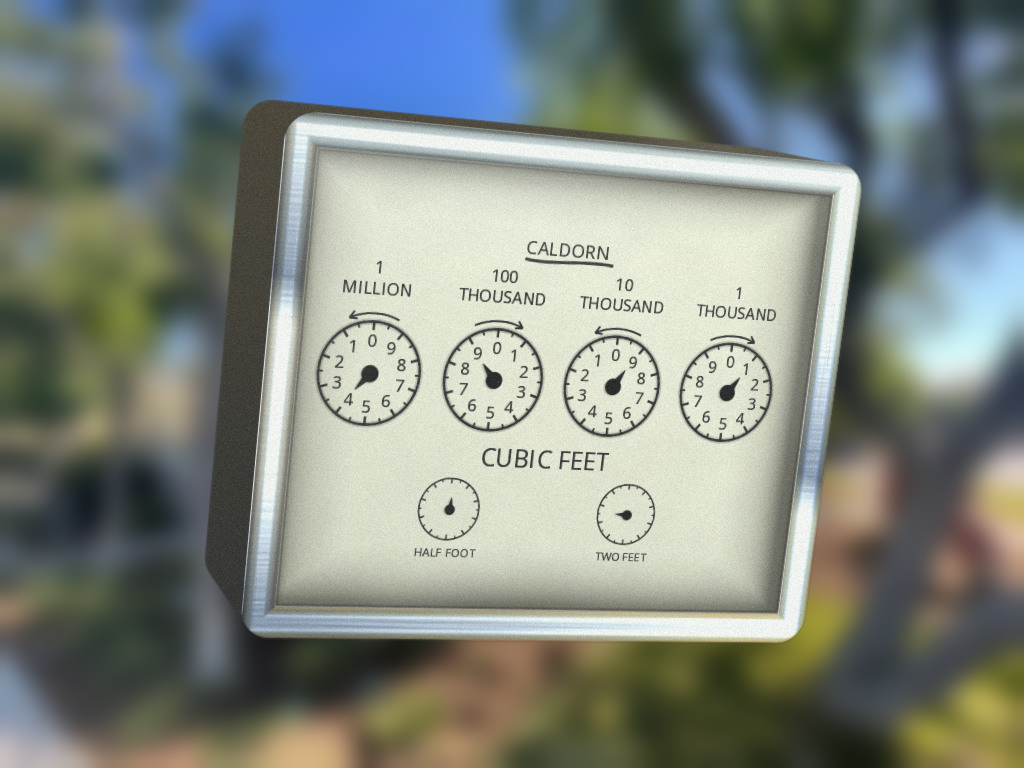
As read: value=389100 unit=ft³
